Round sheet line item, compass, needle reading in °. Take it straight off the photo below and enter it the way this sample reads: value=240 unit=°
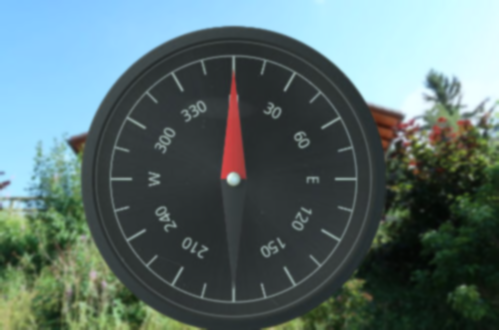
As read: value=0 unit=°
